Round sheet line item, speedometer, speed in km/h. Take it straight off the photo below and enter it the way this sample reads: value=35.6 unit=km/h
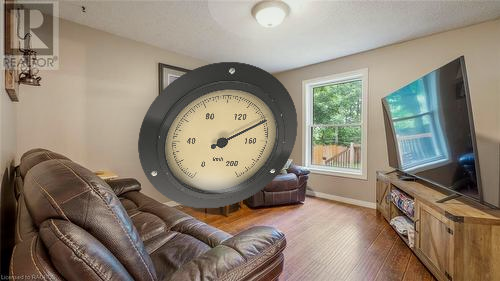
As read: value=140 unit=km/h
